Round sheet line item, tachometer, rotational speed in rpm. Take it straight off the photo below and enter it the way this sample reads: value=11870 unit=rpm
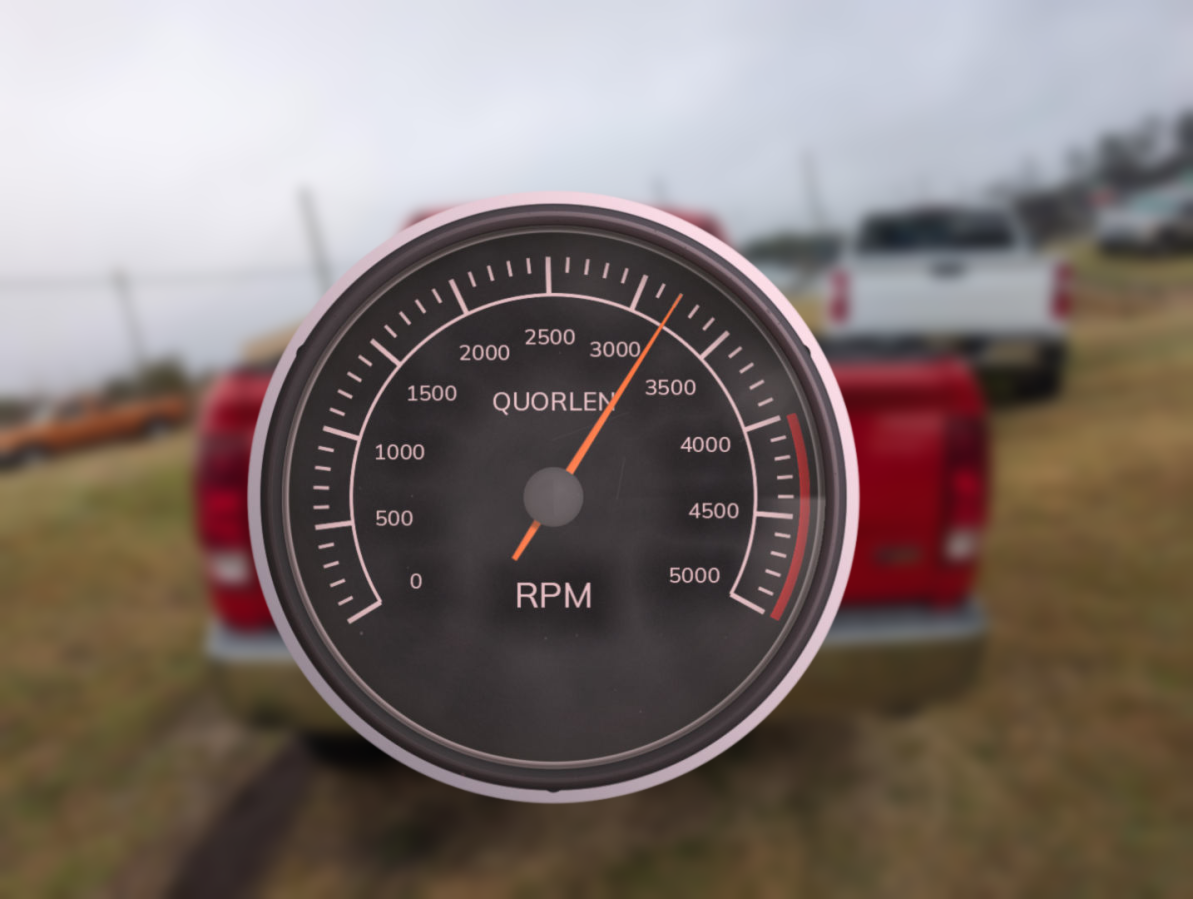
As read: value=3200 unit=rpm
